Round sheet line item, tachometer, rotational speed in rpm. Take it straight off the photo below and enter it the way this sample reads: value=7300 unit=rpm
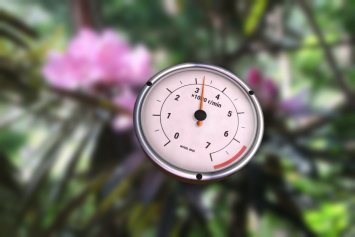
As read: value=3250 unit=rpm
